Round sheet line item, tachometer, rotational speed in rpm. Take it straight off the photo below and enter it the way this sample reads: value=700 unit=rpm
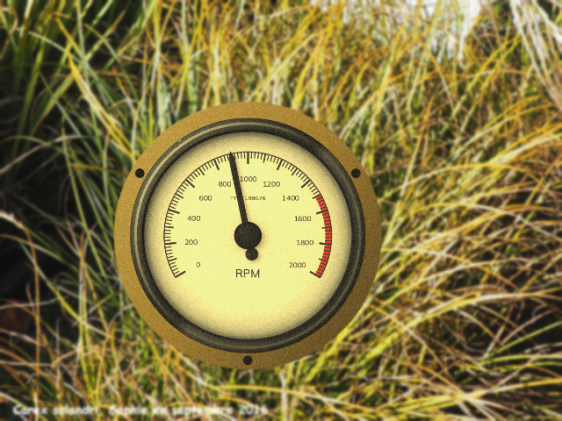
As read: value=900 unit=rpm
